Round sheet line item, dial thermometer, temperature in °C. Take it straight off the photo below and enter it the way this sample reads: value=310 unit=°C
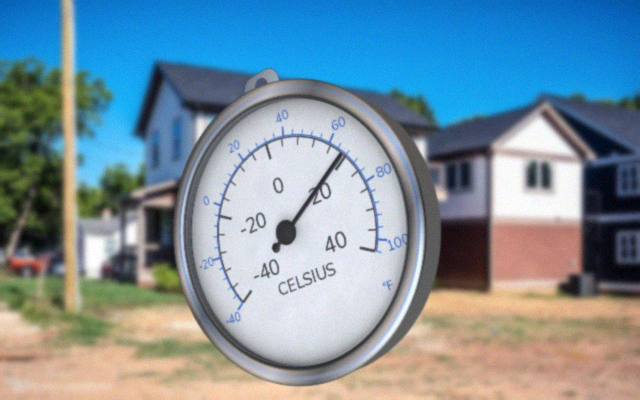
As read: value=20 unit=°C
